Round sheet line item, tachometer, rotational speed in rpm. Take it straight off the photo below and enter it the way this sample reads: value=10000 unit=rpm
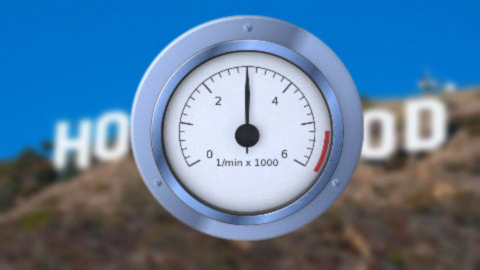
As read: value=3000 unit=rpm
